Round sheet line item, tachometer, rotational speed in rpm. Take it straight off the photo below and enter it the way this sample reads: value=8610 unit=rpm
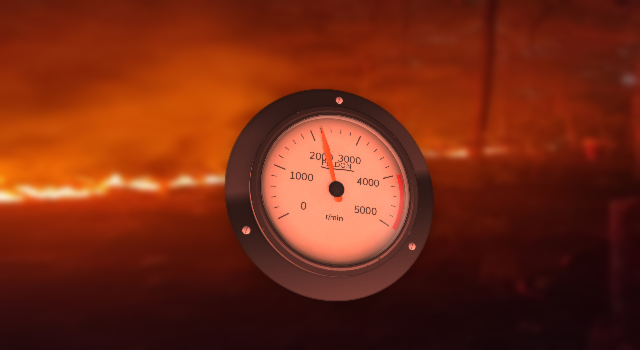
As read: value=2200 unit=rpm
